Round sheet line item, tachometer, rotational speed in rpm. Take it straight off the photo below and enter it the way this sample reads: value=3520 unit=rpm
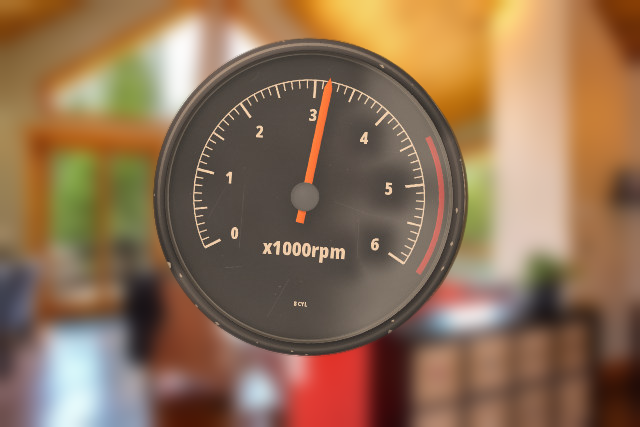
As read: value=3200 unit=rpm
